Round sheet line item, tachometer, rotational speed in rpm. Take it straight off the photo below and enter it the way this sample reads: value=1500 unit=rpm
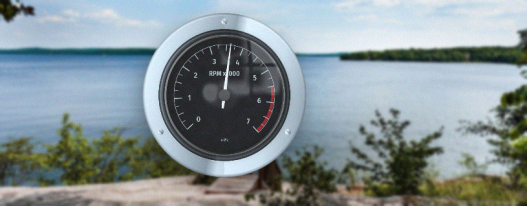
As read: value=3625 unit=rpm
